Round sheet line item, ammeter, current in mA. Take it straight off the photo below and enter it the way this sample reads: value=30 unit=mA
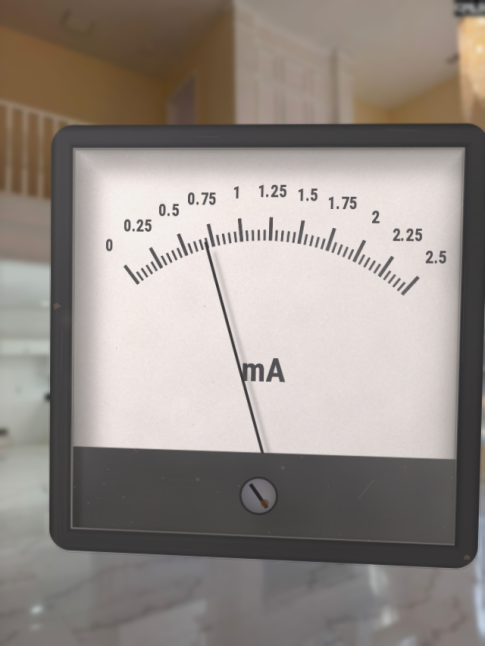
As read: value=0.7 unit=mA
